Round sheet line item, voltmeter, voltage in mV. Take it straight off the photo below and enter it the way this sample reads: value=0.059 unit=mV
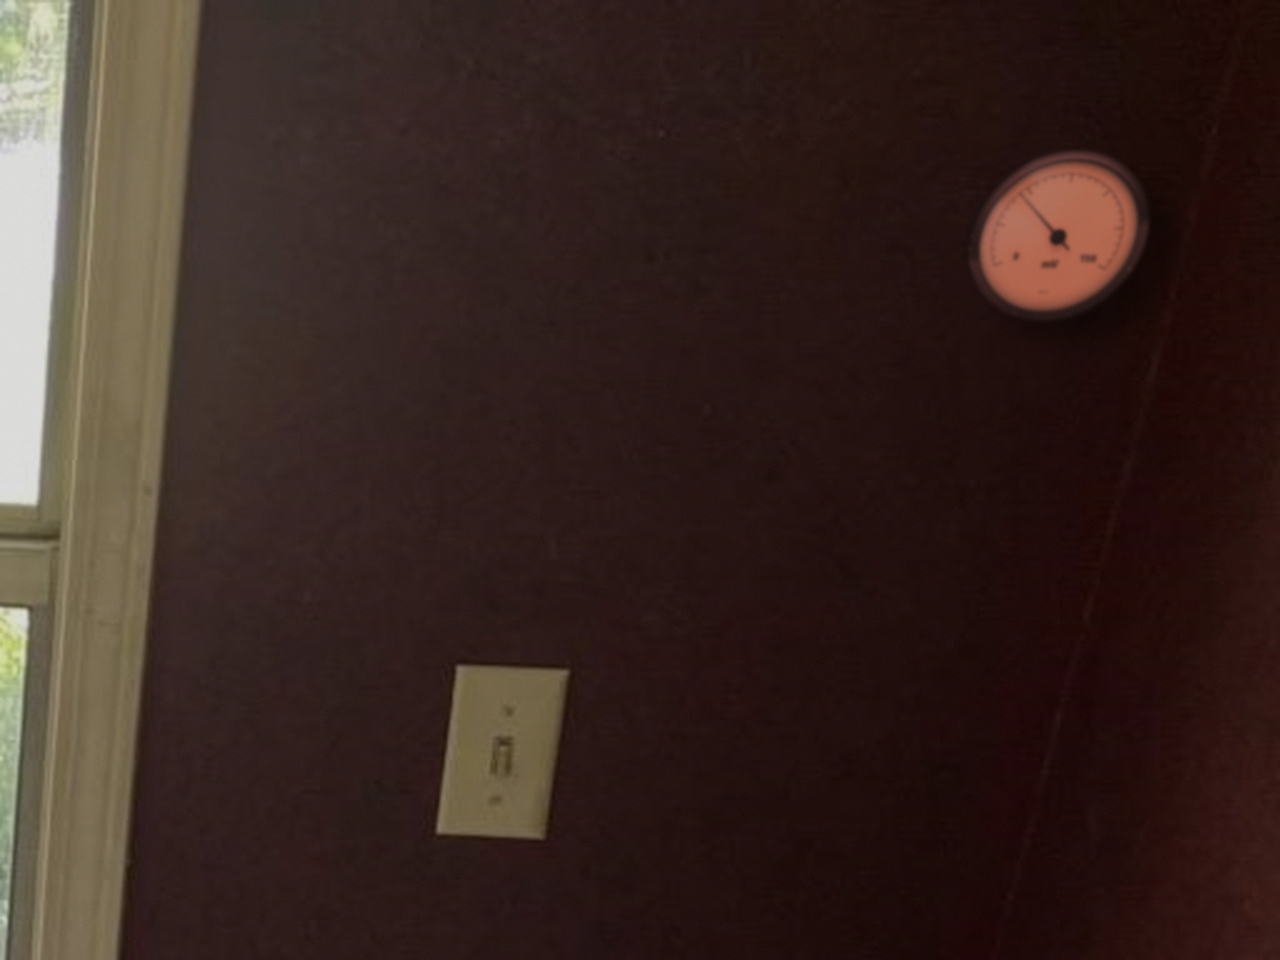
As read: value=45 unit=mV
